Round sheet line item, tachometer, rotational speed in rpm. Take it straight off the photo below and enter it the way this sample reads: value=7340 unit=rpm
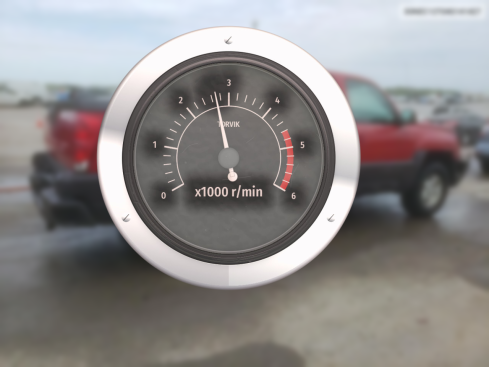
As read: value=2700 unit=rpm
